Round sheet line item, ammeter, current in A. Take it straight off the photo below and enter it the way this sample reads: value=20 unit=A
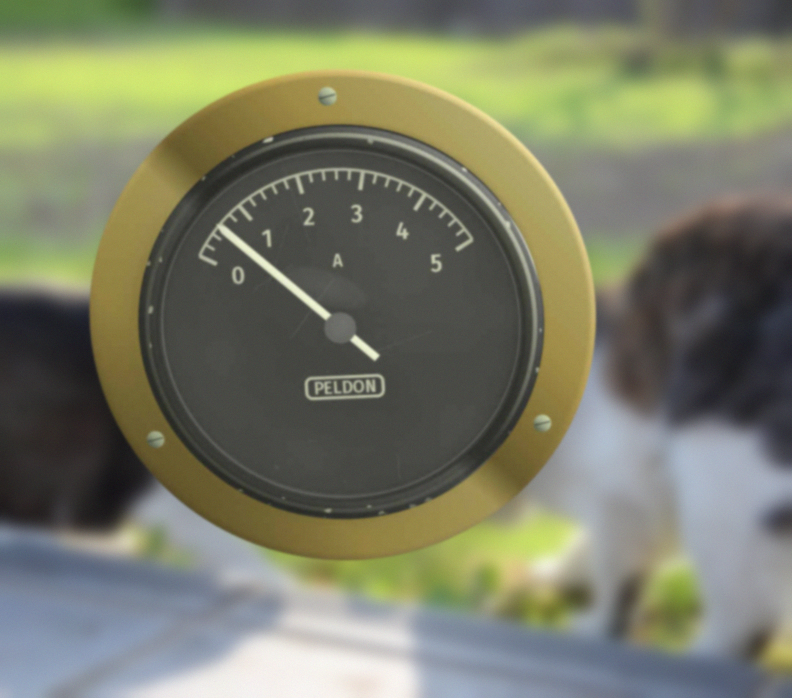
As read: value=0.6 unit=A
